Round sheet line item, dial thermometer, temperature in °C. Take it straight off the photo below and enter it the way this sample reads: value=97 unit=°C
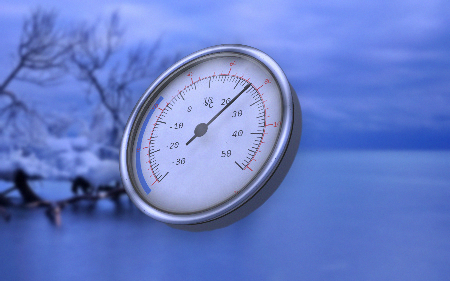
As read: value=25 unit=°C
